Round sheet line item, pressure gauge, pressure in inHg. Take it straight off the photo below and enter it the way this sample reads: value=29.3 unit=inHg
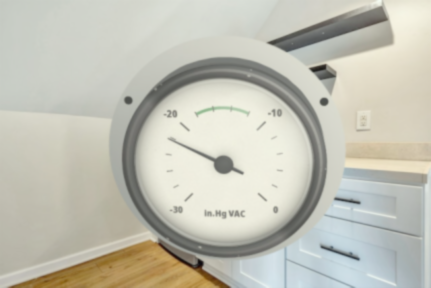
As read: value=-22 unit=inHg
